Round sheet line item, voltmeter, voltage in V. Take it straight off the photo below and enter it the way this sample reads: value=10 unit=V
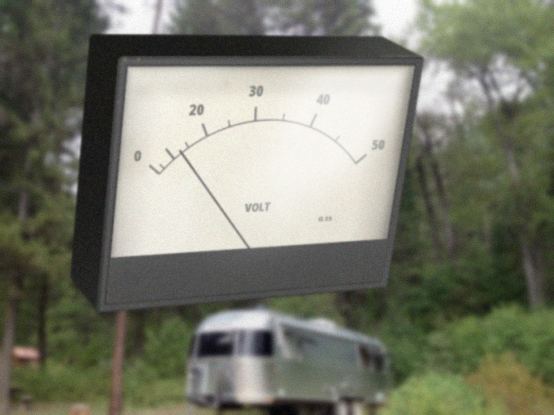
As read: value=12.5 unit=V
